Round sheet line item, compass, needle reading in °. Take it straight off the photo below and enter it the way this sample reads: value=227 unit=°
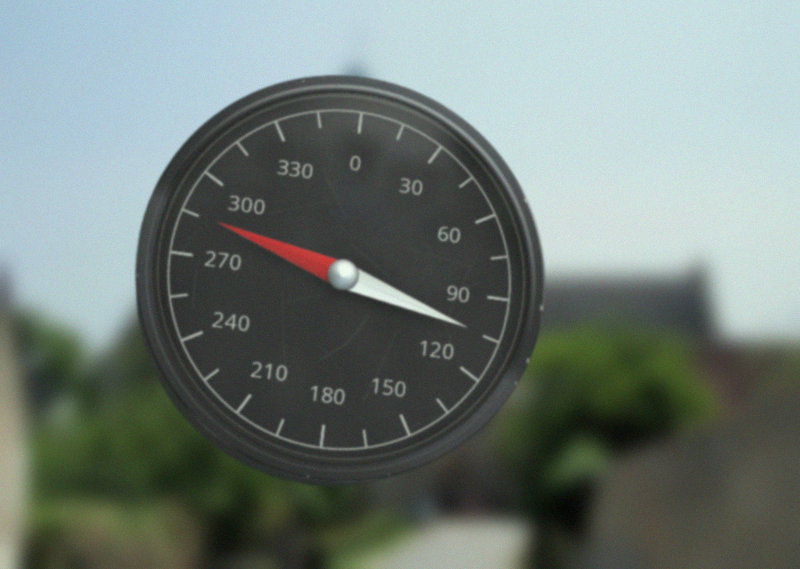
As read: value=285 unit=°
